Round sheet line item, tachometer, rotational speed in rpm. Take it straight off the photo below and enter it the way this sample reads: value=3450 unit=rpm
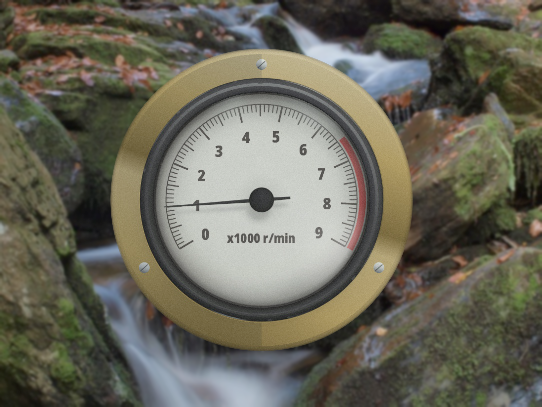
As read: value=1000 unit=rpm
